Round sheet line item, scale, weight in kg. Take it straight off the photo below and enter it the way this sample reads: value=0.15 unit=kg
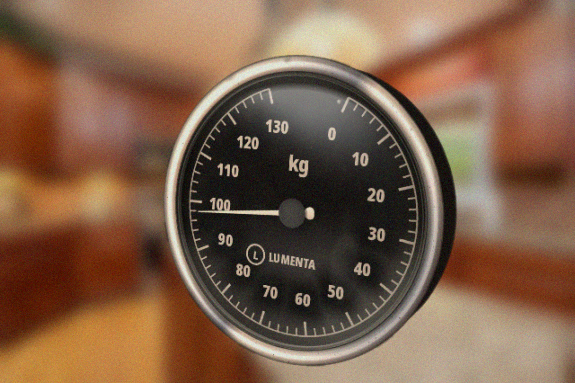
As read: value=98 unit=kg
